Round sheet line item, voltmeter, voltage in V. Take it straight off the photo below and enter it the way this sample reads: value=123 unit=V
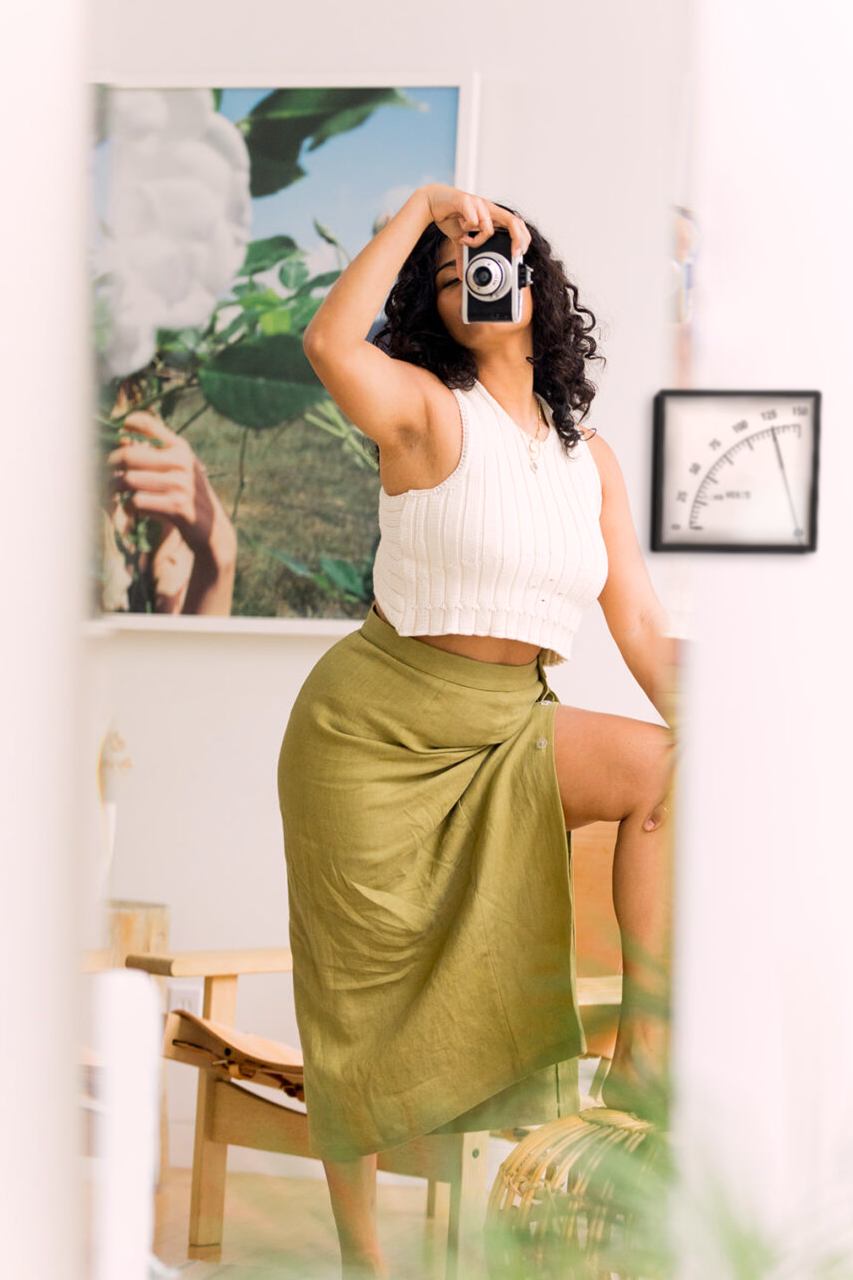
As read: value=125 unit=V
